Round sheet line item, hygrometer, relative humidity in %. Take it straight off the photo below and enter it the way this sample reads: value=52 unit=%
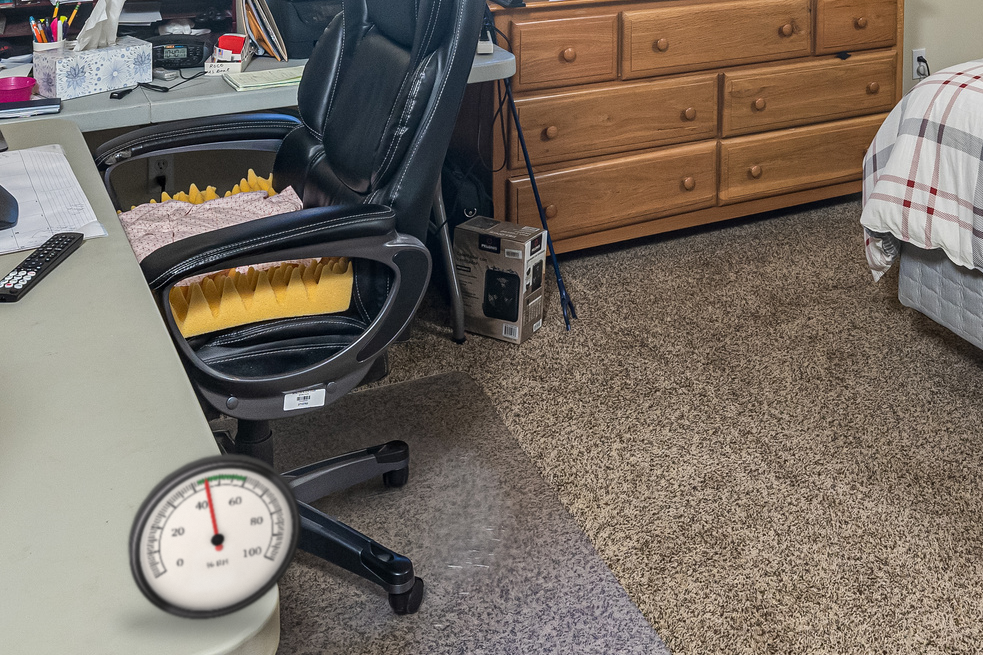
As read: value=45 unit=%
